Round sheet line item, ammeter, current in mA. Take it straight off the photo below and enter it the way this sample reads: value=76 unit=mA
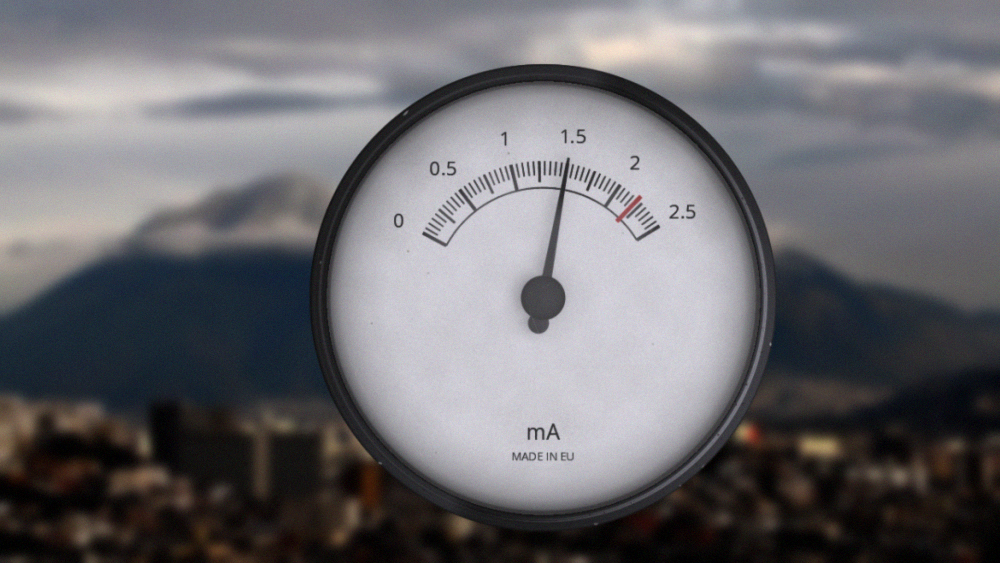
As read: value=1.5 unit=mA
